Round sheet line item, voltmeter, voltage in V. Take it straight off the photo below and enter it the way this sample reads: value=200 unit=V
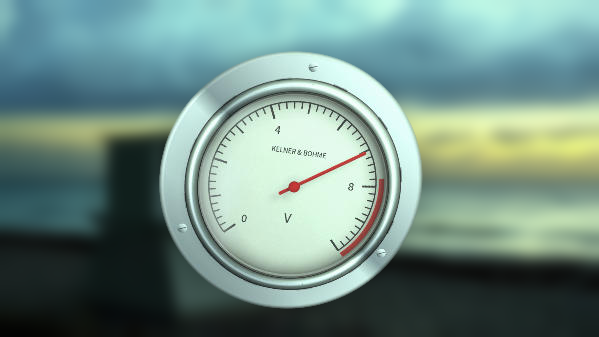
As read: value=7 unit=V
